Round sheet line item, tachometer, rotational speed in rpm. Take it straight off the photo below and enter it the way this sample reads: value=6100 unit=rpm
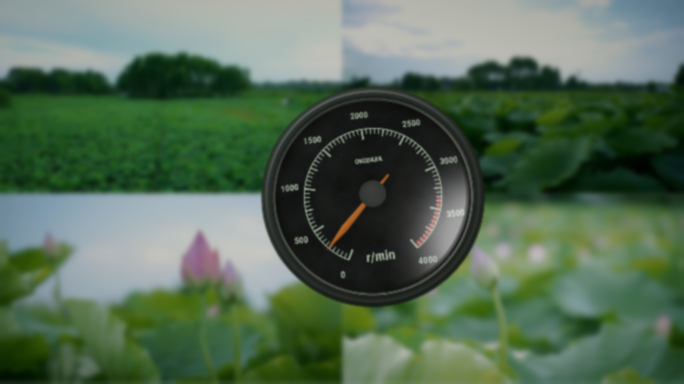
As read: value=250 unit=rpm
